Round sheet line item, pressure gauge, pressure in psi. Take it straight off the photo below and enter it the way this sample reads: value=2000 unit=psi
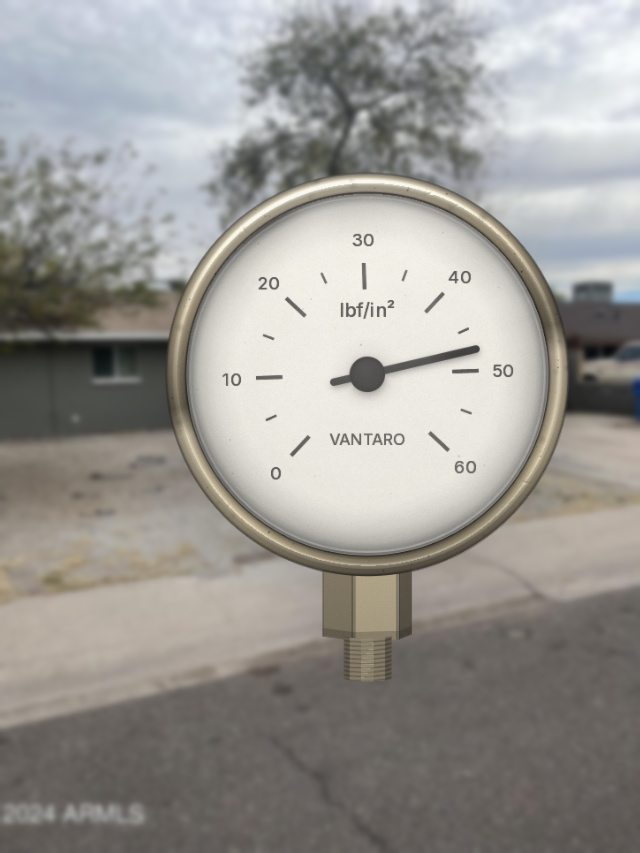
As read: value=47.5 unit=psi
